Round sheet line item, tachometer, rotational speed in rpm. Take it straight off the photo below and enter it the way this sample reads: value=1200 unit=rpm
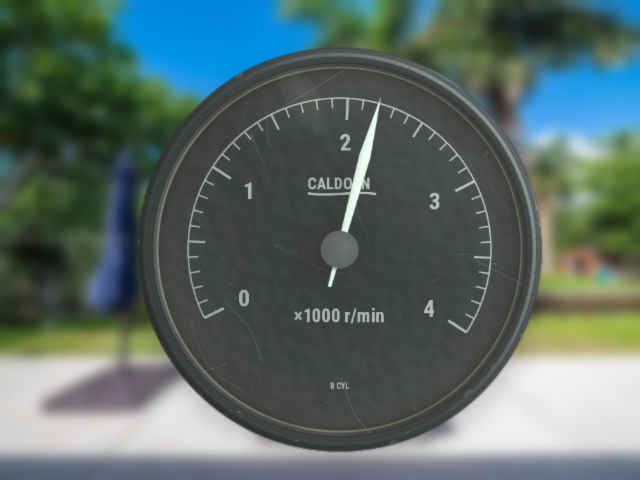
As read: value=2200 unit=rpm
